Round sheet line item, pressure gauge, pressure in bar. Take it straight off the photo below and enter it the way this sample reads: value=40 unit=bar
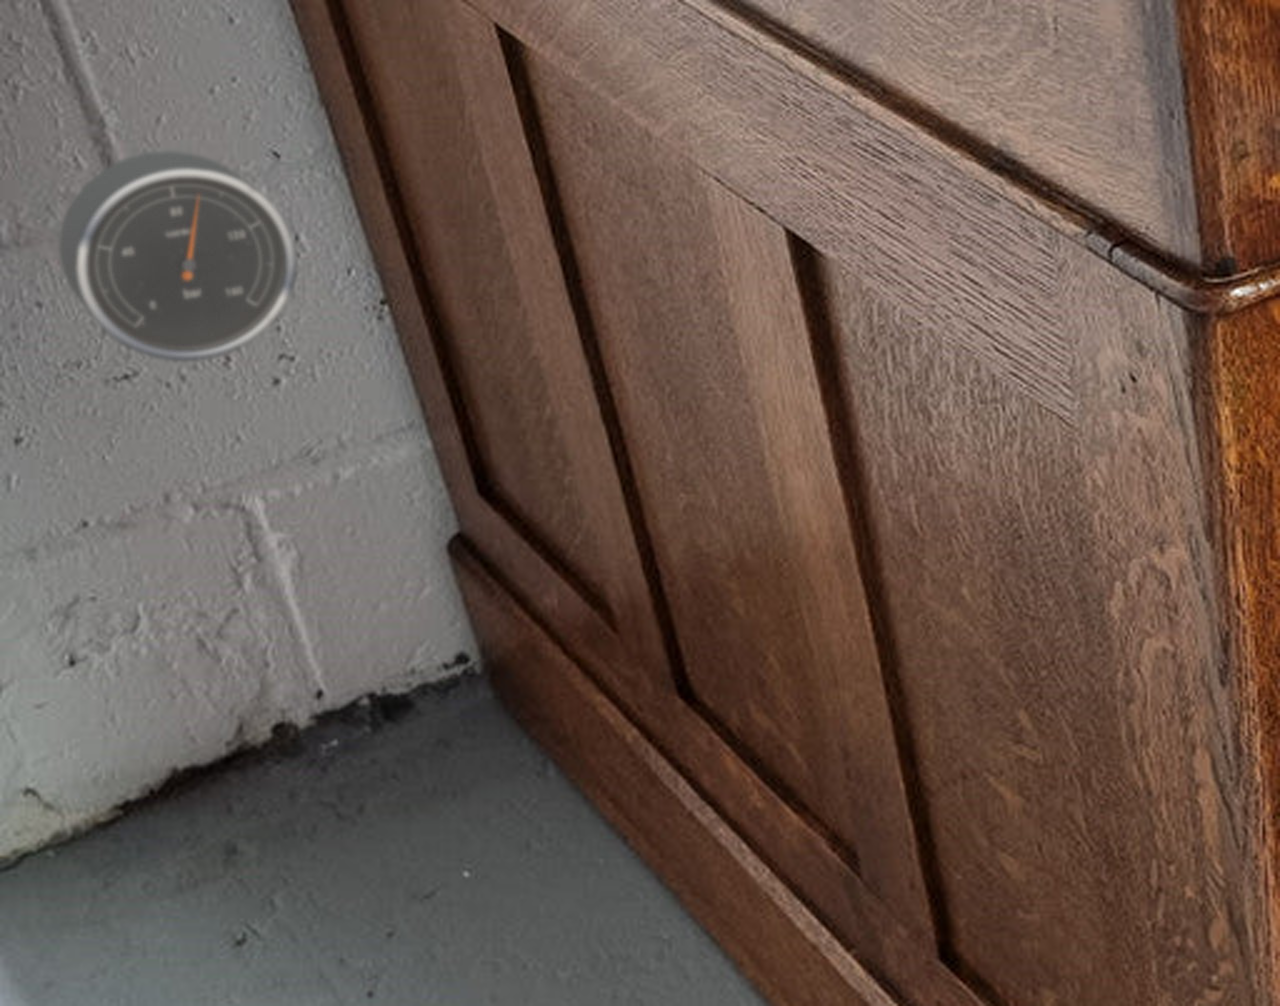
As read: value=90 unit=bar
